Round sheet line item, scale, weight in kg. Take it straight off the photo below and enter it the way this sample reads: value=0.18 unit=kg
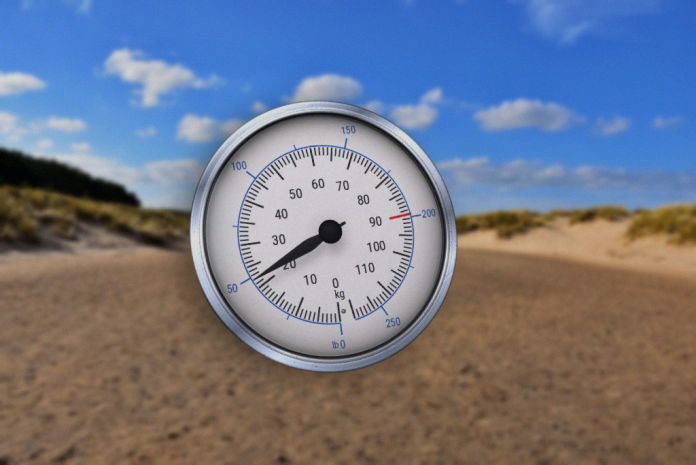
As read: value=22 unit=kg
